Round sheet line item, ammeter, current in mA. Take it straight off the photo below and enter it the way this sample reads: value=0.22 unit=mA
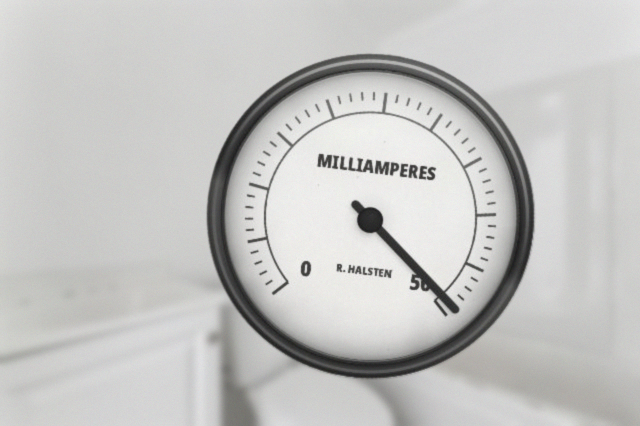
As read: value=49 unit=mA
